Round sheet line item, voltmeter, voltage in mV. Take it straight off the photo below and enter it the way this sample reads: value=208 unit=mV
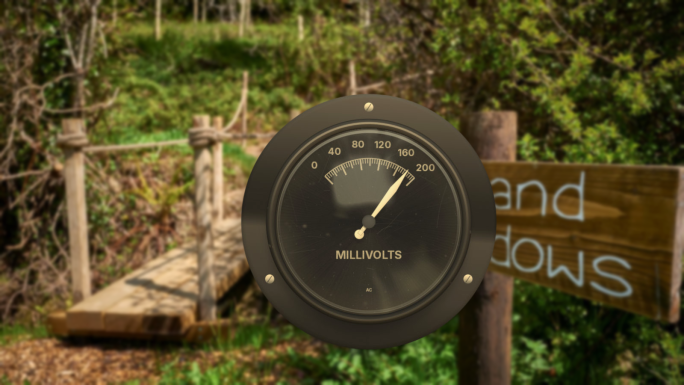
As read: value=180 unit=mV
